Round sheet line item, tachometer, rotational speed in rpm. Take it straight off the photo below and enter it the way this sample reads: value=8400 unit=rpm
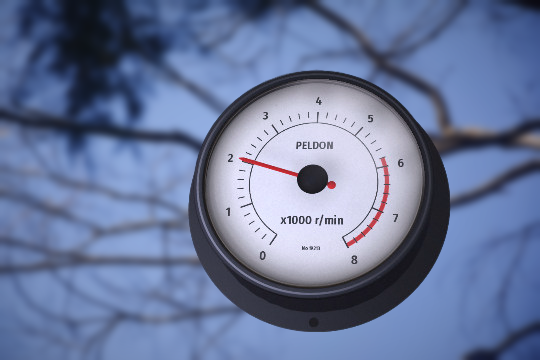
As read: value=2000 unit=rpm
